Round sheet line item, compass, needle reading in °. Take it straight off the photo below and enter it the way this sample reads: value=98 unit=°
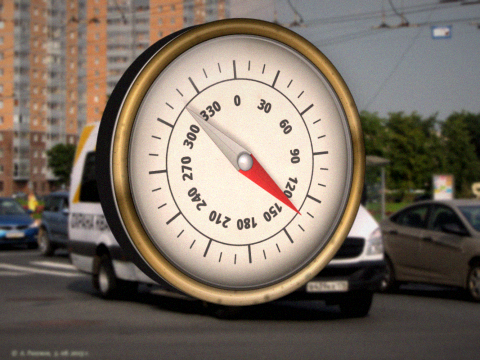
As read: value=135 unit=°
